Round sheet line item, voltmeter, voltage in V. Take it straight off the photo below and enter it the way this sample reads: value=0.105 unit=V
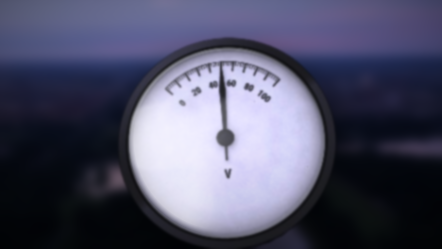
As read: value=50 unit=V
